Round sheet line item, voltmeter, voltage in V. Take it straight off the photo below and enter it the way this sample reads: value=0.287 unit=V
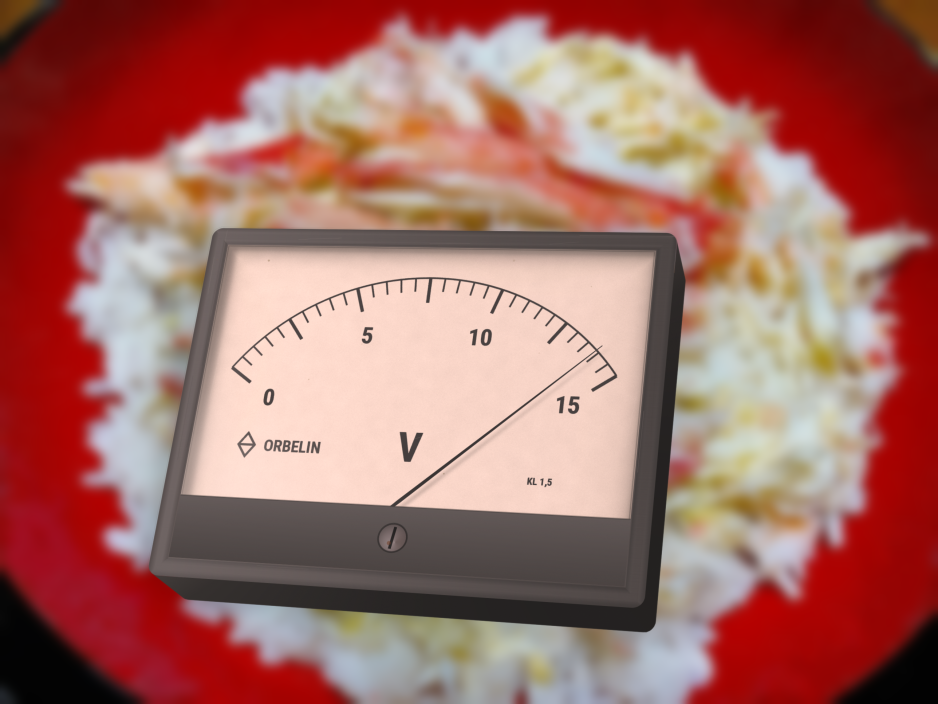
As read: value=14 unit=V
